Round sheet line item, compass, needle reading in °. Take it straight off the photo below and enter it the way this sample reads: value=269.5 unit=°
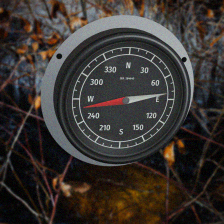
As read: value=260 unit=°
